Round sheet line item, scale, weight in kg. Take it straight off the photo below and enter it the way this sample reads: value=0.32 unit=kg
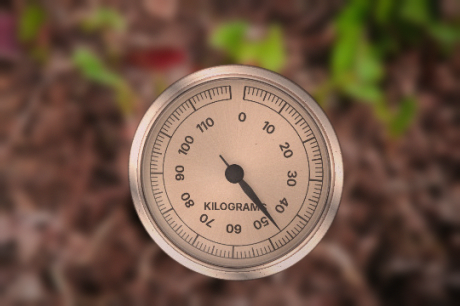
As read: value=46 unit=kg
